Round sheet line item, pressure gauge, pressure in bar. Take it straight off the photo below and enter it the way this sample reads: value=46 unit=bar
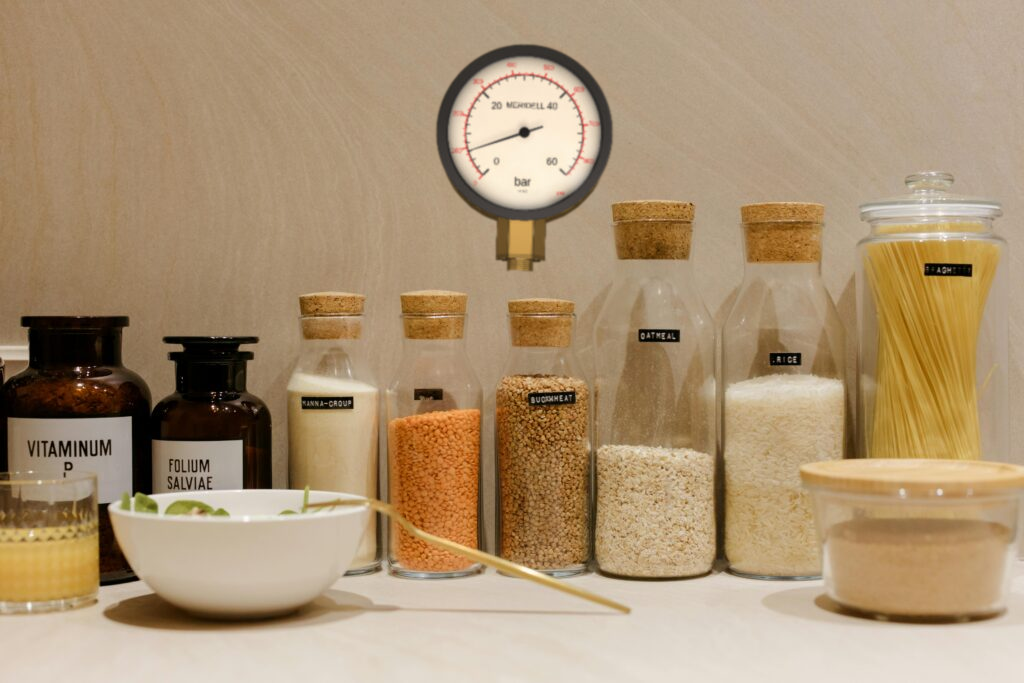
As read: value=6 unit=bar
